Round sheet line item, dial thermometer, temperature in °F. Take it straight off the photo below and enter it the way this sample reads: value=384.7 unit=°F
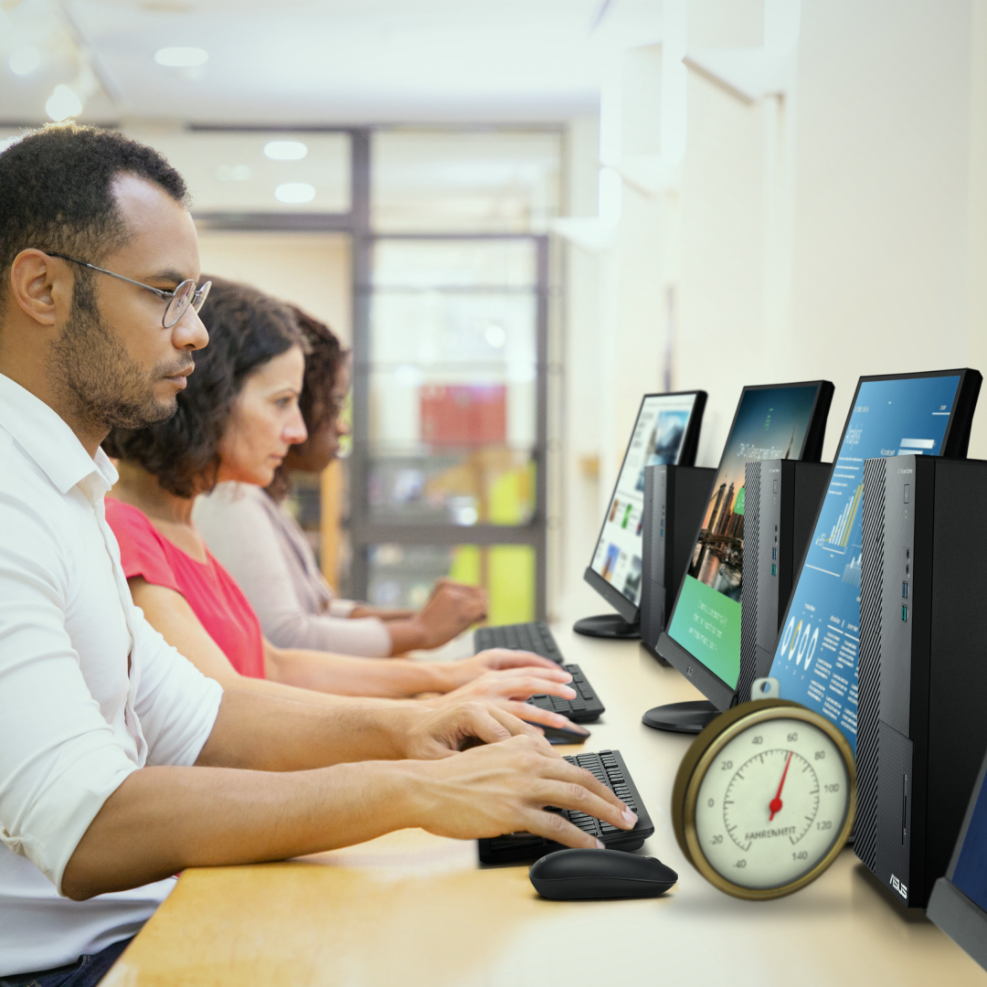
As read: value=60 unit=°F
